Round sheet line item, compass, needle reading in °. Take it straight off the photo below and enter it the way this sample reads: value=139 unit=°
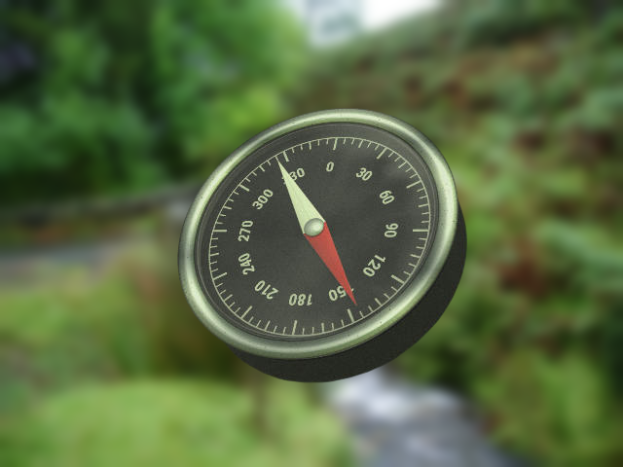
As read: value=145 unit=°
